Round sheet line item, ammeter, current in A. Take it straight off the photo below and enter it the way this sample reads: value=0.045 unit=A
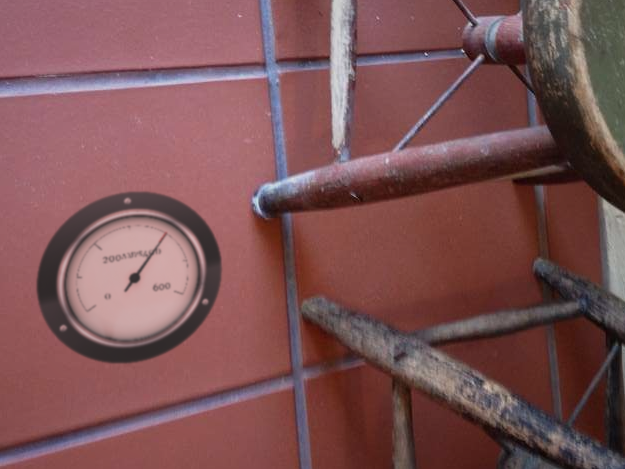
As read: value=400 unit=A
